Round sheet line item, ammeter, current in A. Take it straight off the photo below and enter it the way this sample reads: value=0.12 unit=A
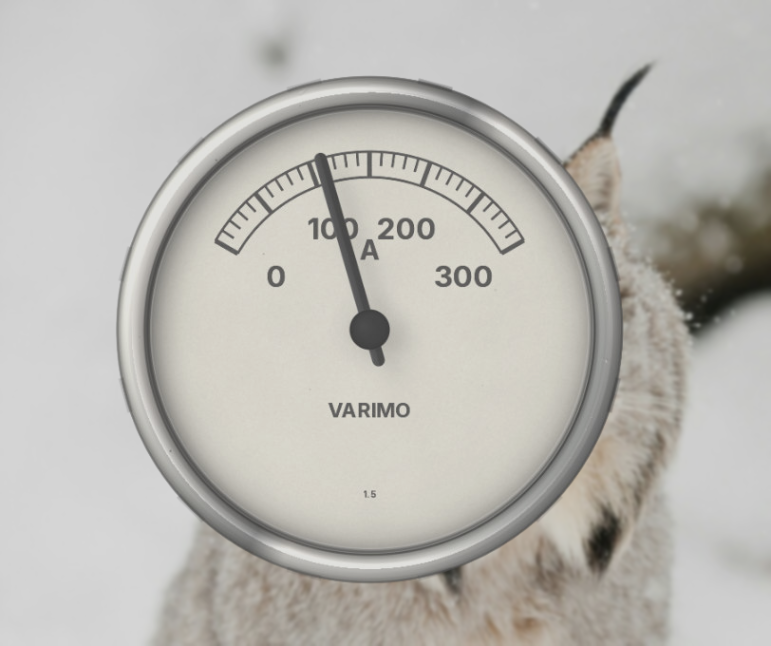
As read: value=110 unit=A
